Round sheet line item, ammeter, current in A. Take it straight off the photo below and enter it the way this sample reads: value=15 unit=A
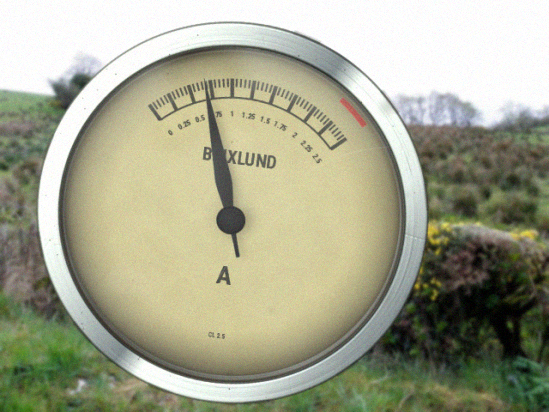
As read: value=0.7 unit=A
